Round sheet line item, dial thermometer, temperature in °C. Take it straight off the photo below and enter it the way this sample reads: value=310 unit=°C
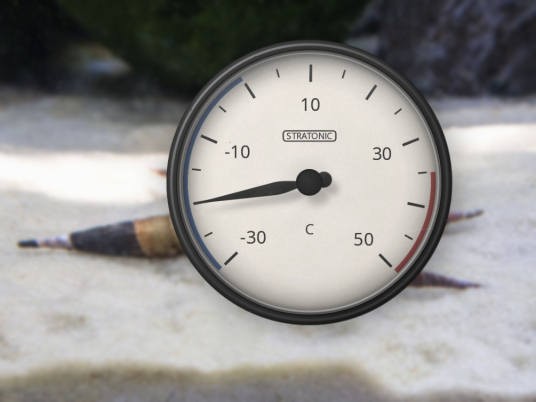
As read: value=-20 unit=°C
